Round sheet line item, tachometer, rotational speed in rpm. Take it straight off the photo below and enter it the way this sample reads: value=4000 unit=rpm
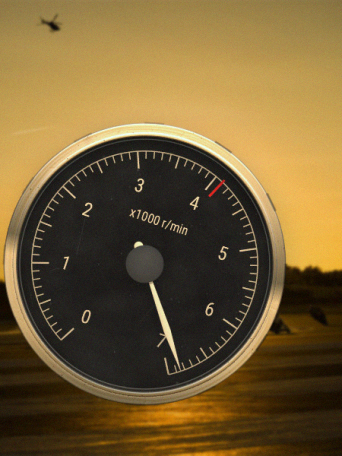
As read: value=6850 unit=rpm
